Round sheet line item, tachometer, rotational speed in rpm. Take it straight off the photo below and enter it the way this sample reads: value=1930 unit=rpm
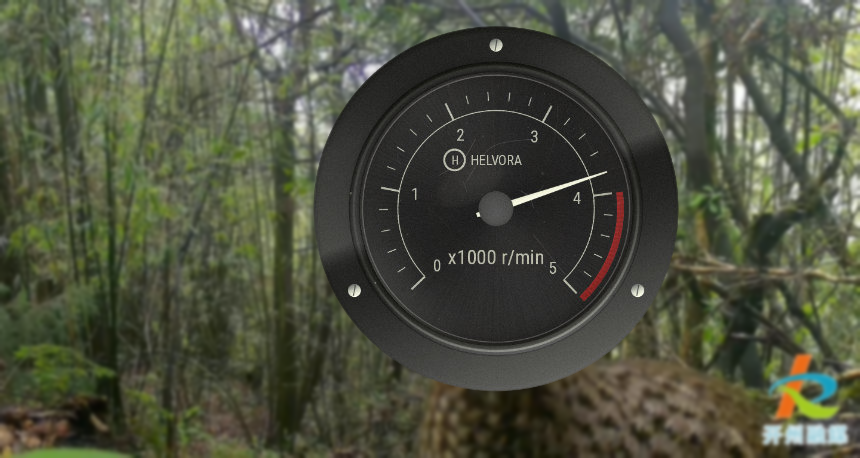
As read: value=3800 unit=rpm
